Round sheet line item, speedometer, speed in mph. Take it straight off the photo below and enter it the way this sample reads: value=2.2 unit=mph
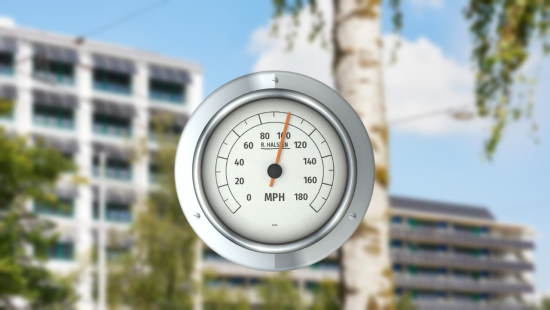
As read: value=100 unit=mph
